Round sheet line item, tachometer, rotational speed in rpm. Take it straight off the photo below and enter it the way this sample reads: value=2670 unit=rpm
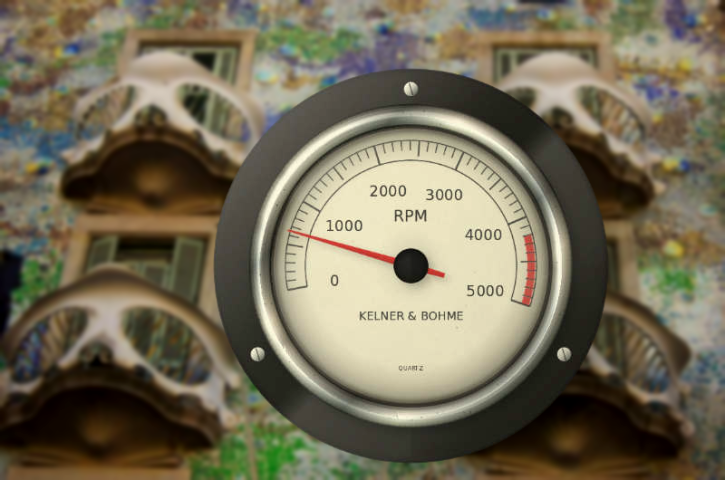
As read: value=650 unit=rpm
